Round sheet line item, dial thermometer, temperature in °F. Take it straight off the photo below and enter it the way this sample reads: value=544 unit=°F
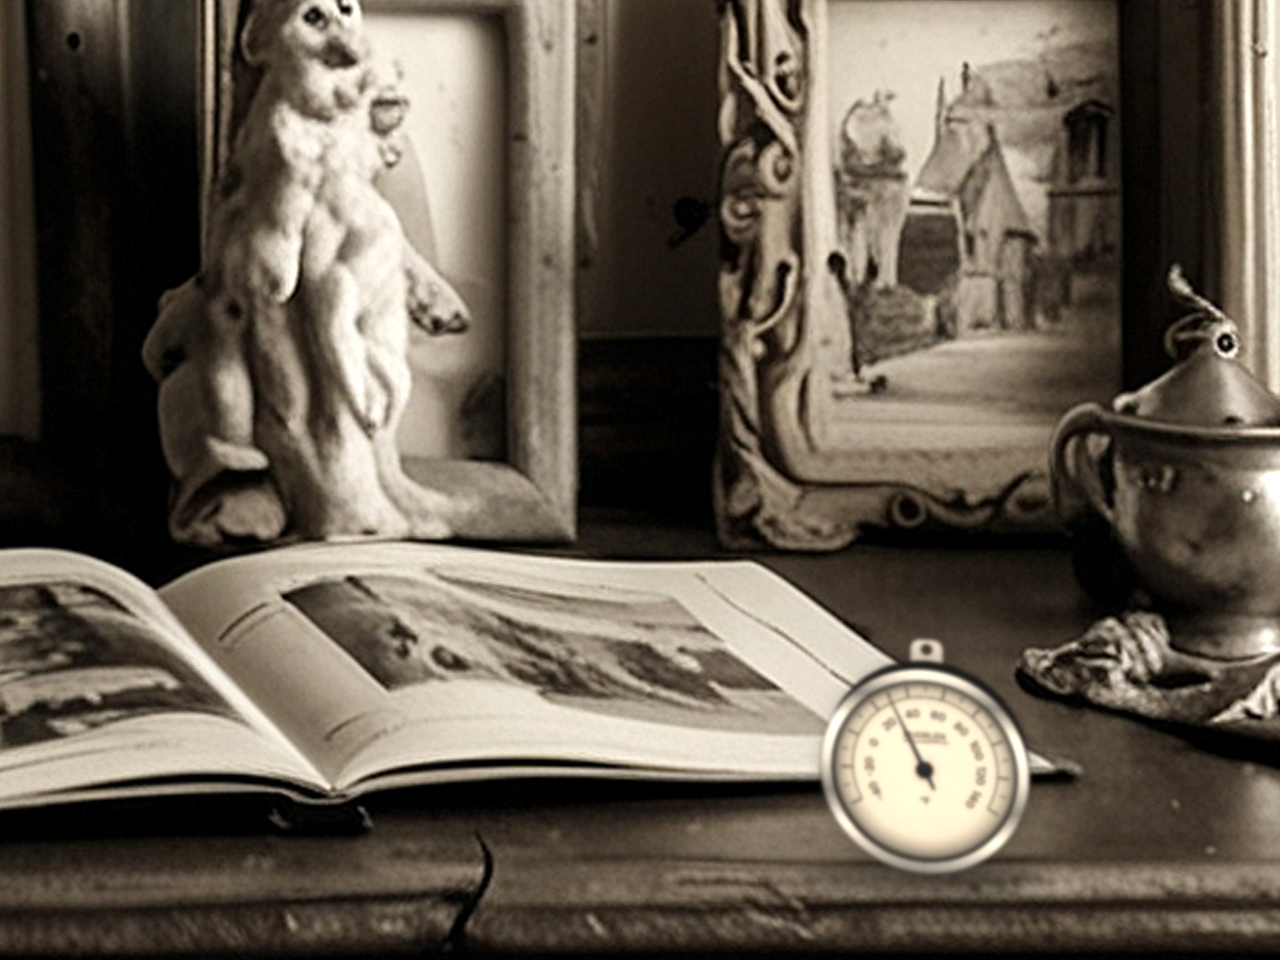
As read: value=30 unit=°F
